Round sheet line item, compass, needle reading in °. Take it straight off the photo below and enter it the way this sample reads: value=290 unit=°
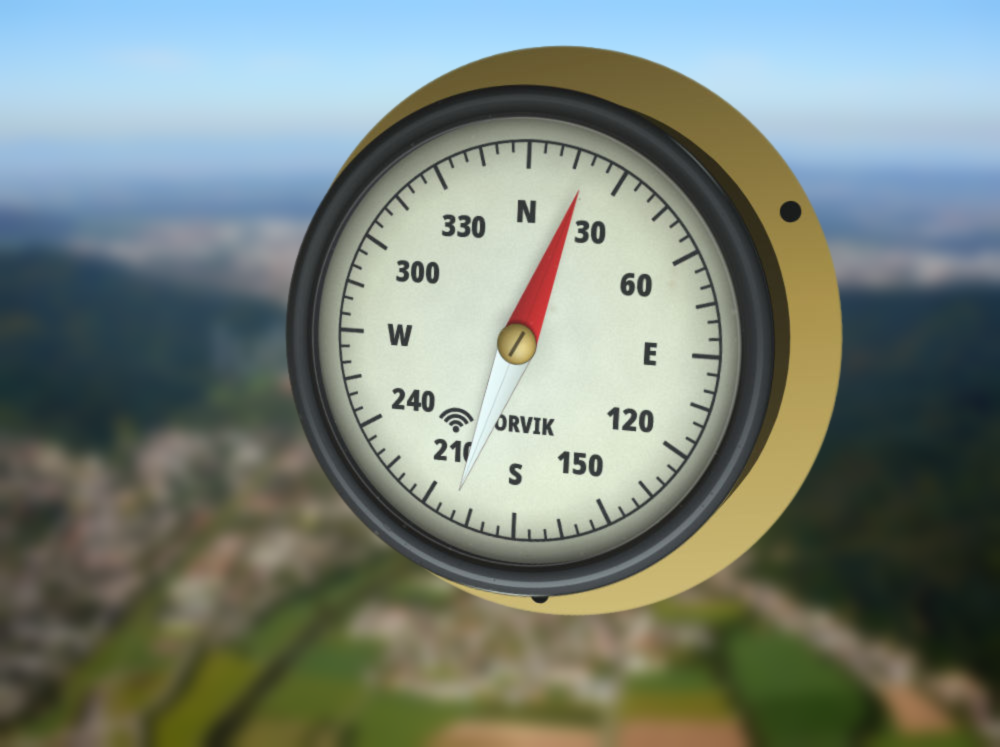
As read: value=20 unit=°
